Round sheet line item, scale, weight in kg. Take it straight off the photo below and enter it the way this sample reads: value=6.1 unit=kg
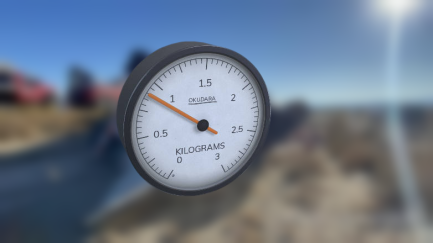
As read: value=0.9 unit=kg
